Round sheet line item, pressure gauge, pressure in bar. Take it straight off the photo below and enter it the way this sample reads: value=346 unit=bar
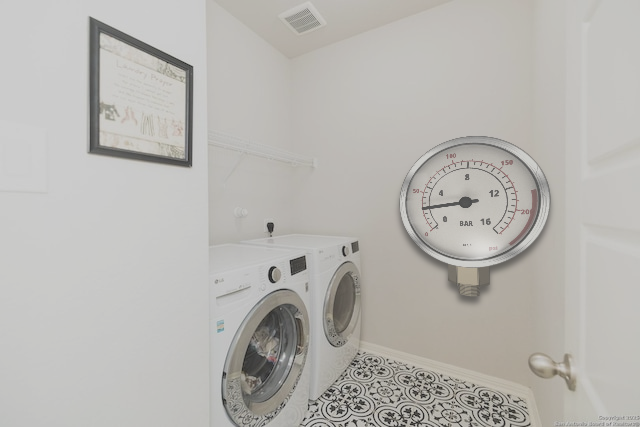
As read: value=2 unit=bar
